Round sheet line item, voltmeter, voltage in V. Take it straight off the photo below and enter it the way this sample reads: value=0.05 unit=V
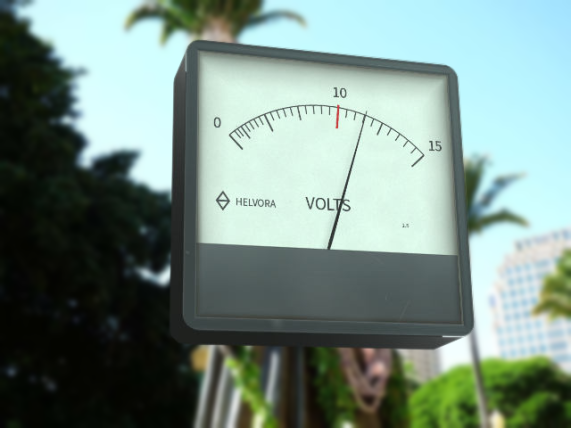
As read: value=11.5 unit=V
